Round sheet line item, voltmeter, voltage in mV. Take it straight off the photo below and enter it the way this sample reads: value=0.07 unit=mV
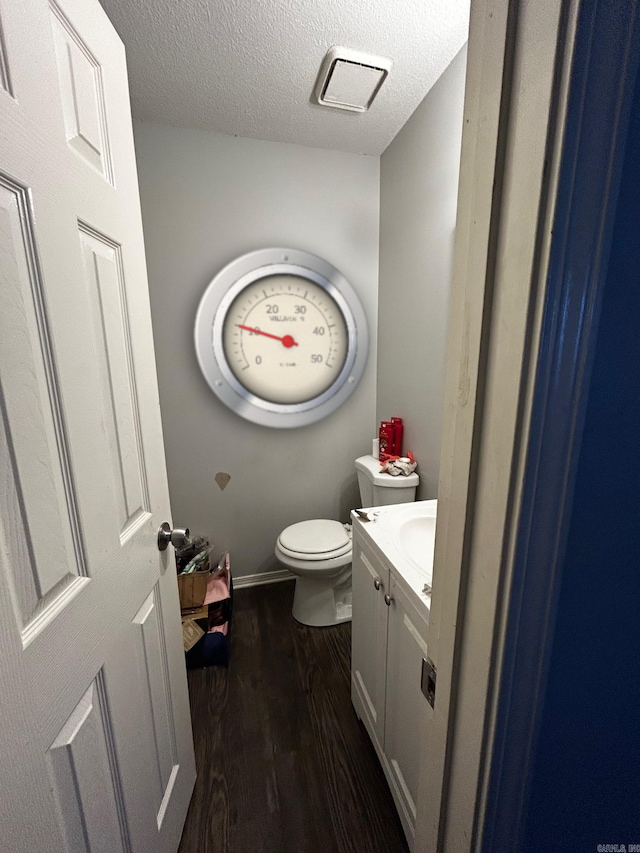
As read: value=10 unit=mV
